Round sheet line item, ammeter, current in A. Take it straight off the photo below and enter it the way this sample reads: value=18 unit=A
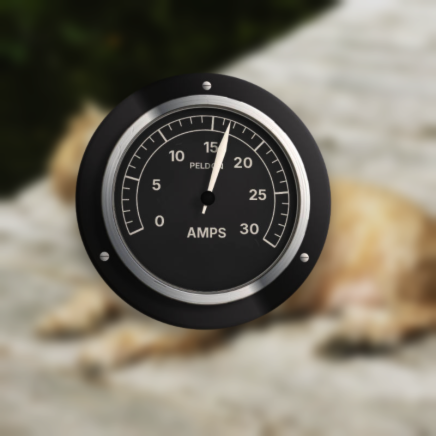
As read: value=16.5 unit=A
